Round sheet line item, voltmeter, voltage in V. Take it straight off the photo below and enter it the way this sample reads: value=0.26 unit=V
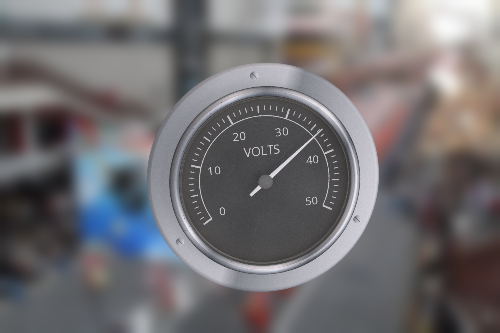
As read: value=36 unit=V
